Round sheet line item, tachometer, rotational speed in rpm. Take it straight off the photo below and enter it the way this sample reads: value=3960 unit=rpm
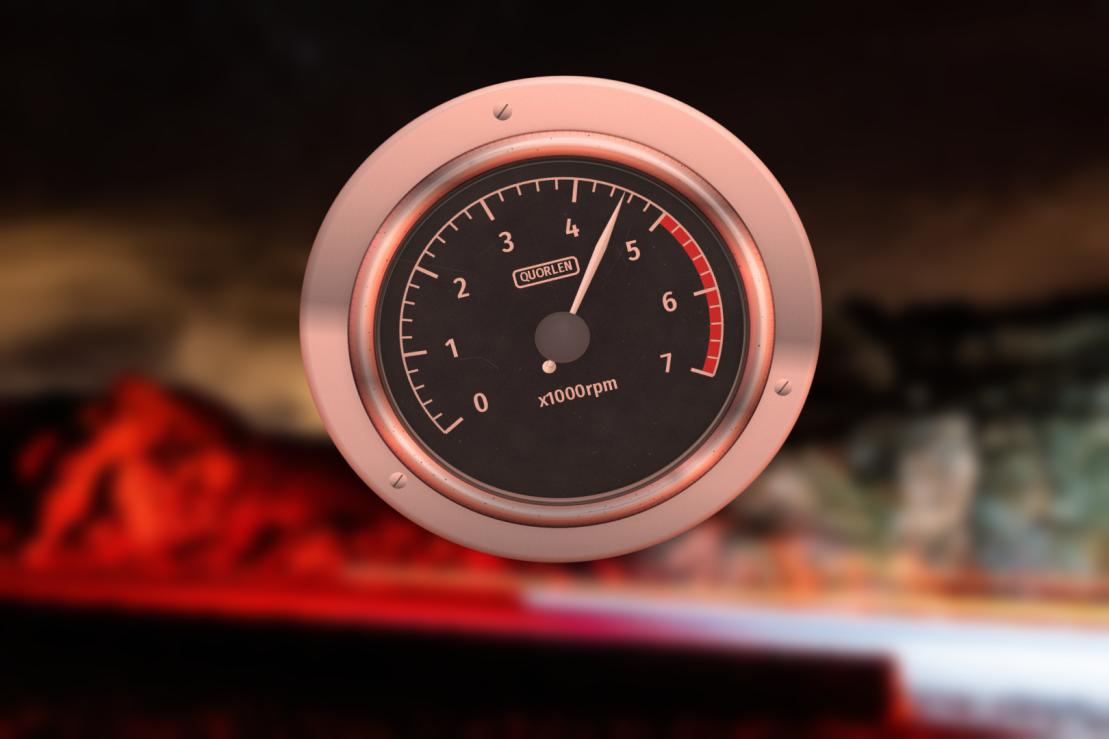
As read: value=4500 unit=rpm
